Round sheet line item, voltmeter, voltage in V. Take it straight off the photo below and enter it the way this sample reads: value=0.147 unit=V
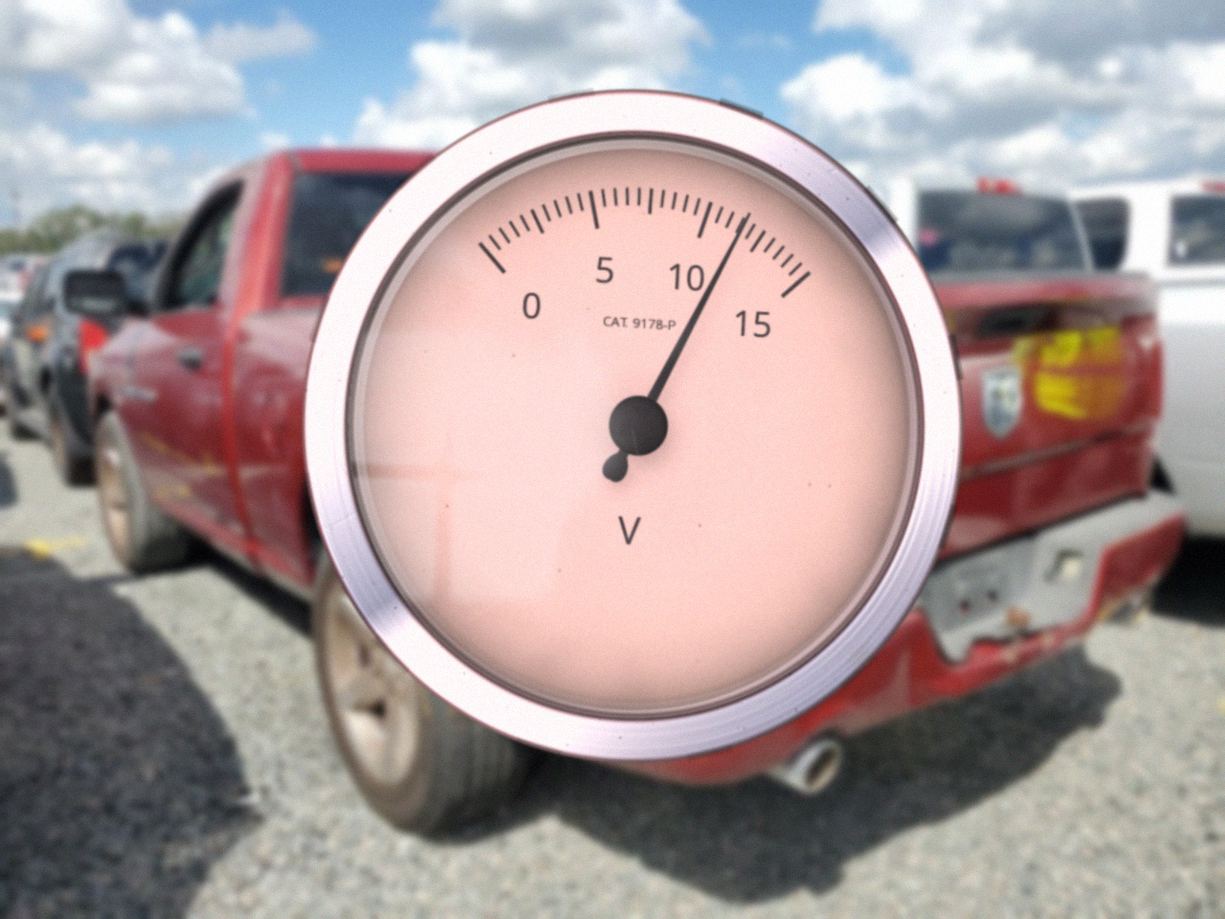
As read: value=11.5 unit=V
